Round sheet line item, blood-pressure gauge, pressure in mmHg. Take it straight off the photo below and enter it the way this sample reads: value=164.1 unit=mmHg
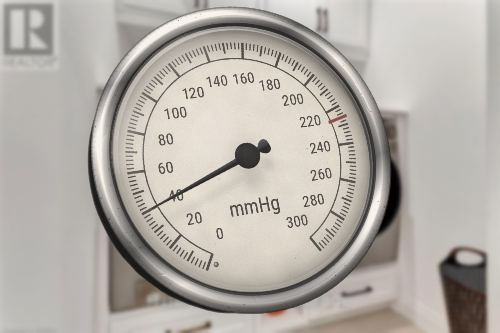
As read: value=40 unit=mmHg
